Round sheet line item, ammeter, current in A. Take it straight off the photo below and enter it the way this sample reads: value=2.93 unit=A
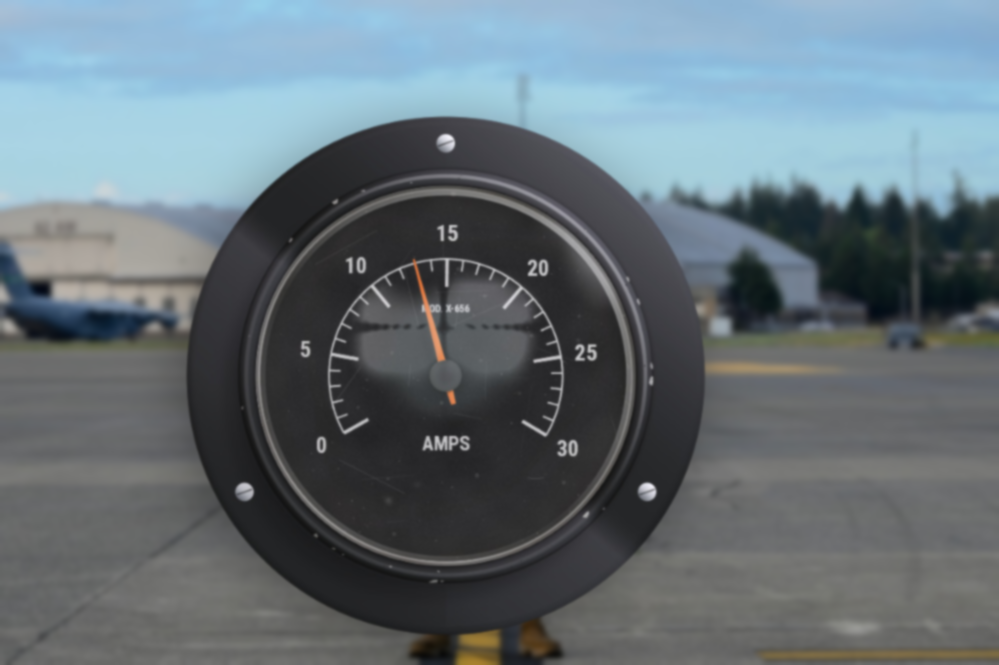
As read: value=13 unit=A
